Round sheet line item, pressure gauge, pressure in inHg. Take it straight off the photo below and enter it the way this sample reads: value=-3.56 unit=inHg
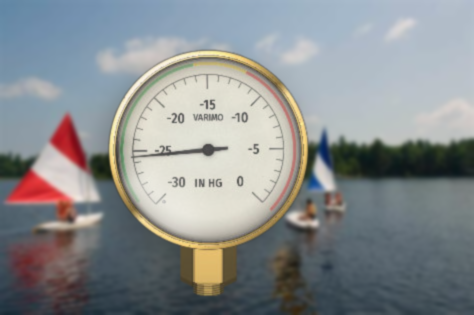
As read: value=-25.5 unit=inHg
